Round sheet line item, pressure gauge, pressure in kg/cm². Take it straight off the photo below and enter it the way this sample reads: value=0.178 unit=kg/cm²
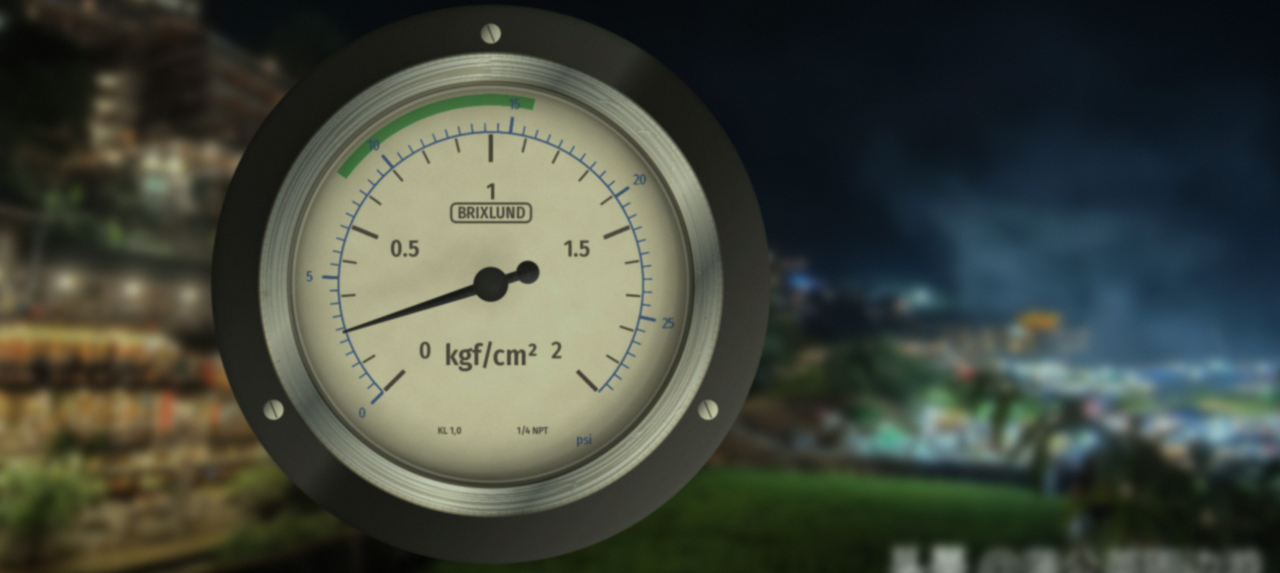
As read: value=0.2 unit=kg/cm²
